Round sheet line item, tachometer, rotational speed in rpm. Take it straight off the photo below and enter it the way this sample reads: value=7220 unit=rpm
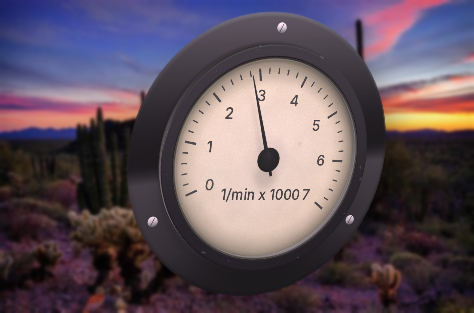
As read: value=2800 unit=rpm
